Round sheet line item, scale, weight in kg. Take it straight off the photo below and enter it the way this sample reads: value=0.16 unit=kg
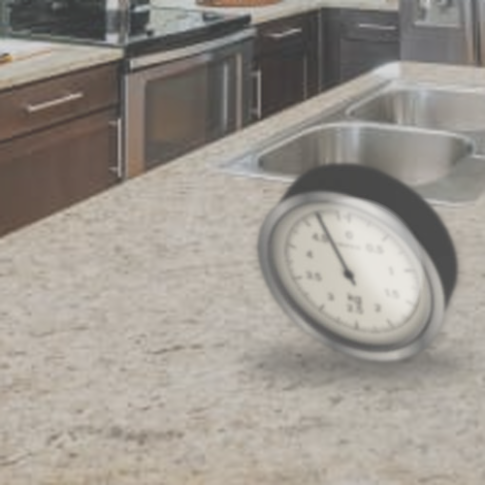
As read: value=4.75 unit=kg
